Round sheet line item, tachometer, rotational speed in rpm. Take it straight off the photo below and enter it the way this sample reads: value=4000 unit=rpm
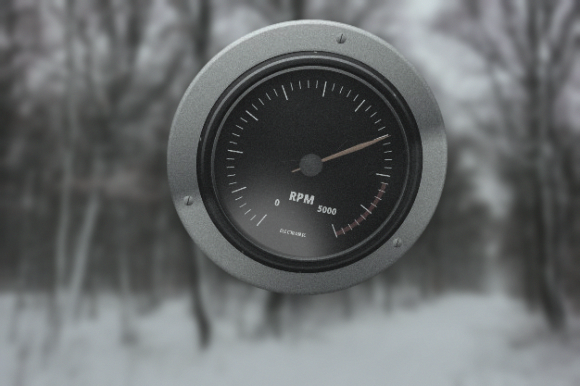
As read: value=3500 unit=rpm
